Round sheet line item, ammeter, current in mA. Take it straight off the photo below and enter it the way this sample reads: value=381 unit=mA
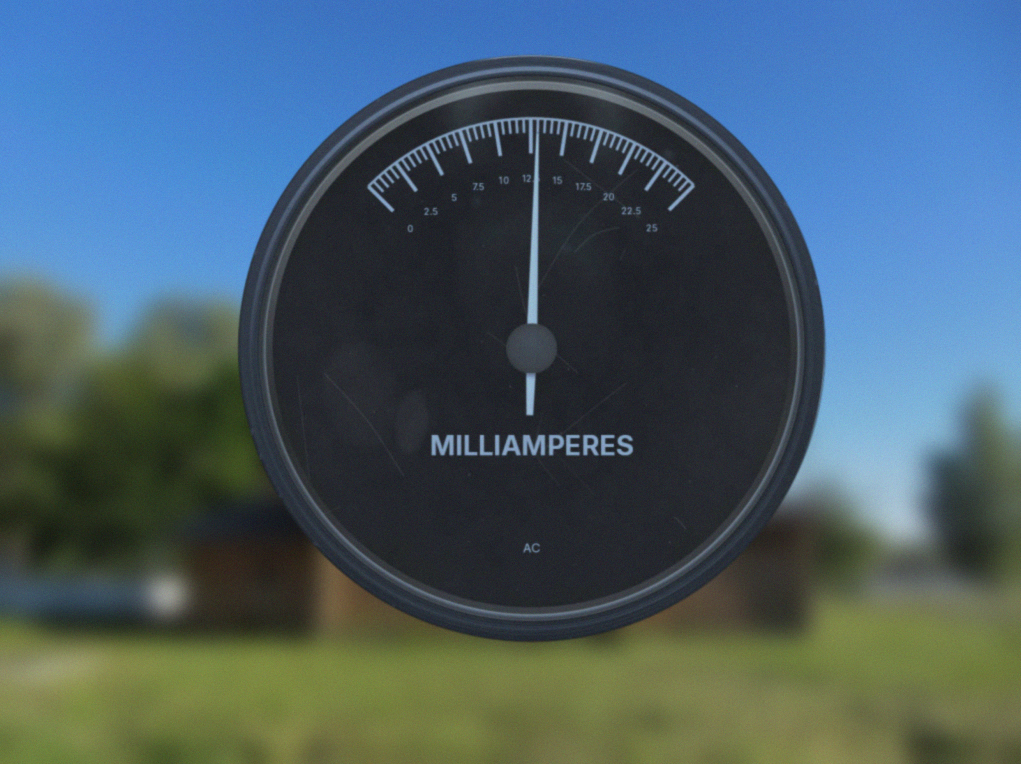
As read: value=13 unit=mA
